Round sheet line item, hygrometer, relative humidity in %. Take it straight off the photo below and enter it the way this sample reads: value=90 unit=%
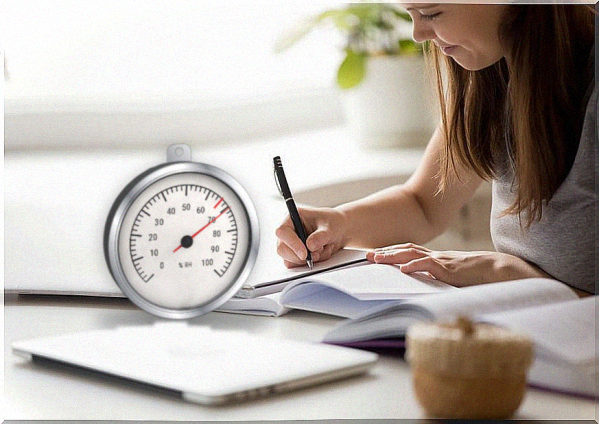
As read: value=70 unit=%
